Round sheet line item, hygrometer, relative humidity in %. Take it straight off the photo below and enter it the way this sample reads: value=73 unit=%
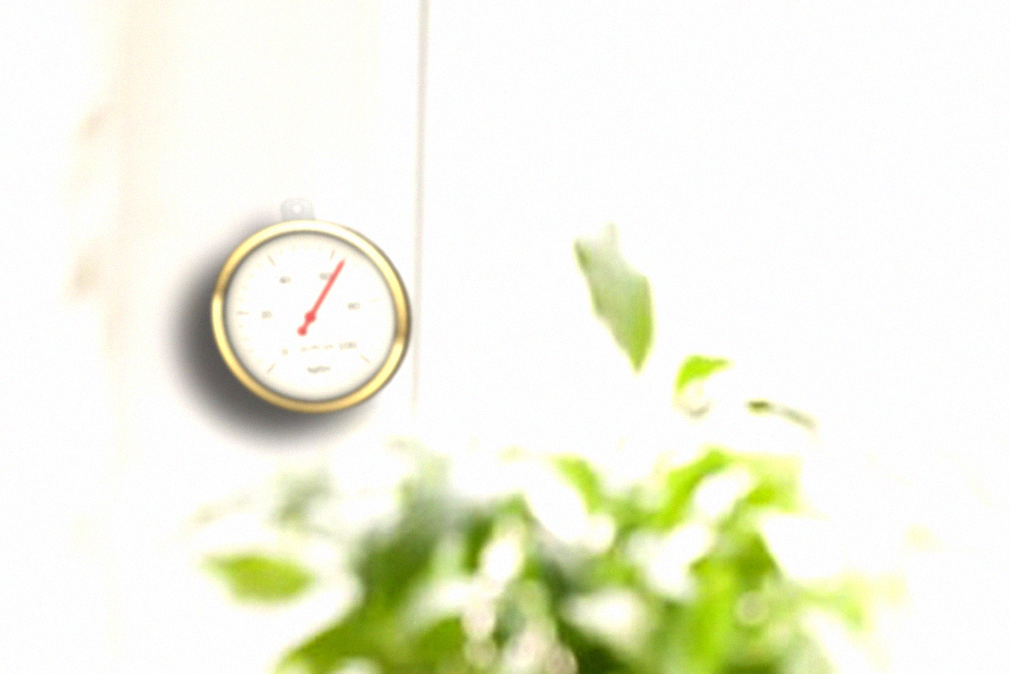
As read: value=64 unit=%
